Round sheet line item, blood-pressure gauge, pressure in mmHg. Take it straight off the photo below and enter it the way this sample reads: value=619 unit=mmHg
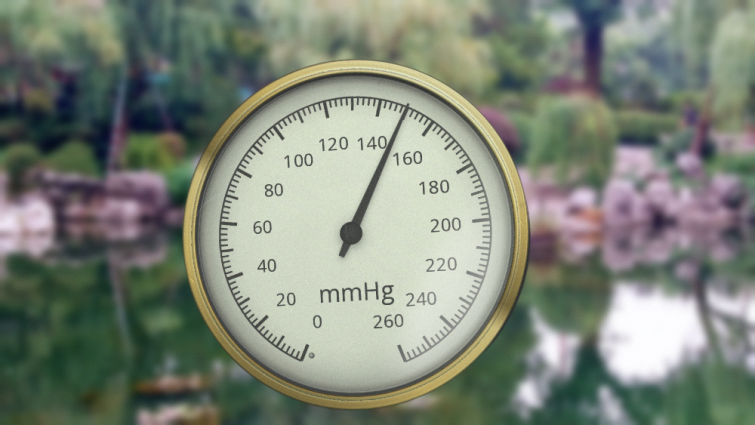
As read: value=150 unit=mmHg
